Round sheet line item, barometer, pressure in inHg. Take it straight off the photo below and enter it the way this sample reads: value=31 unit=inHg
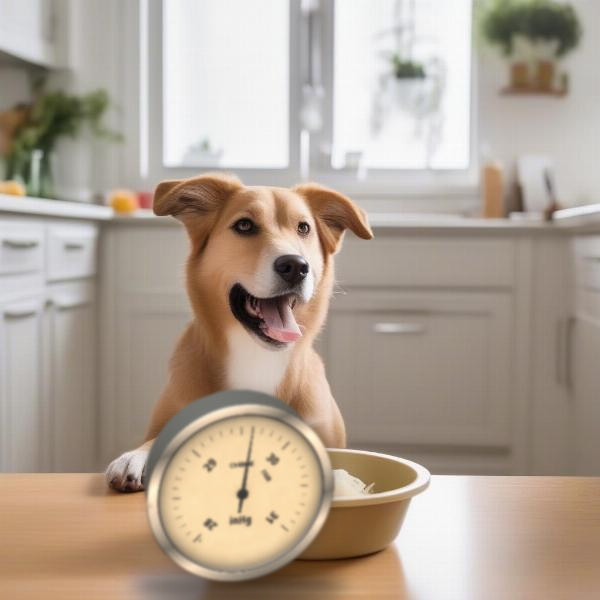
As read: value=29.6 unit=inHg
